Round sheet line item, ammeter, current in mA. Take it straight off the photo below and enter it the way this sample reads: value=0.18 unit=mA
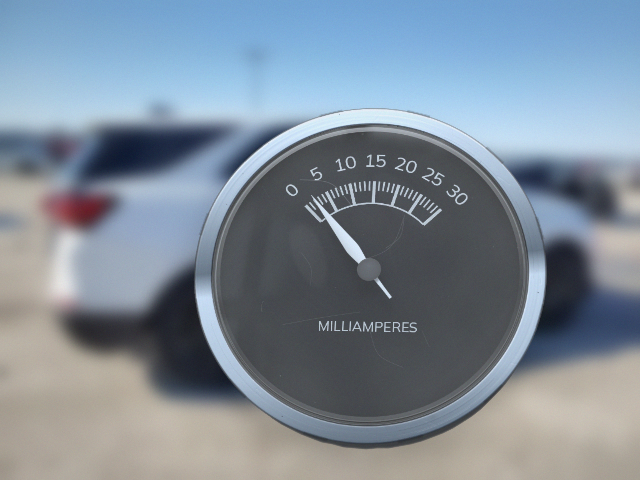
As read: value=2 unit=mA
